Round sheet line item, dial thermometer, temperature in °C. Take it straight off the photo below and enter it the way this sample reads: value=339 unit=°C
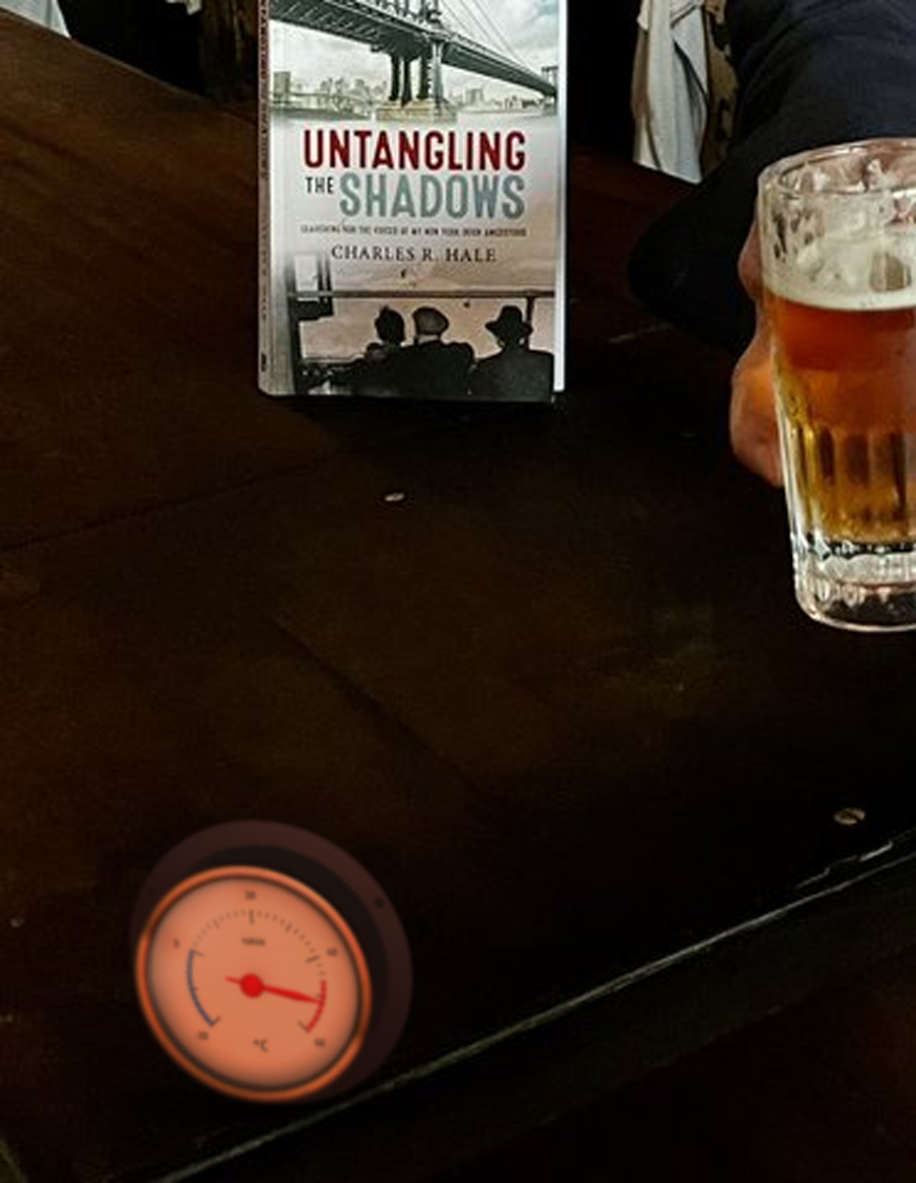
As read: value=50 unit=°C
